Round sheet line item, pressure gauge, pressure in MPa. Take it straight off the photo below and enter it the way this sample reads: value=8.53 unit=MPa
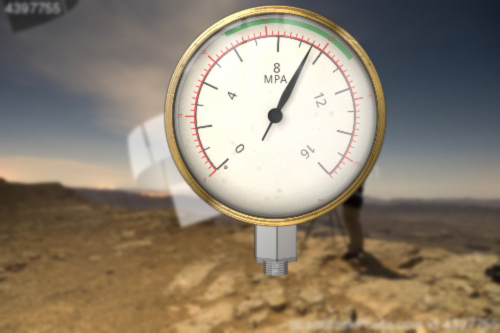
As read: value=9.5 unit=MPa
